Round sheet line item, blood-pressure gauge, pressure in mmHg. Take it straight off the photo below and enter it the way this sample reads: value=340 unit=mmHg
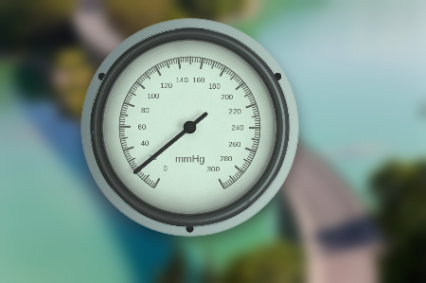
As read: value=20 unit=mmHg
